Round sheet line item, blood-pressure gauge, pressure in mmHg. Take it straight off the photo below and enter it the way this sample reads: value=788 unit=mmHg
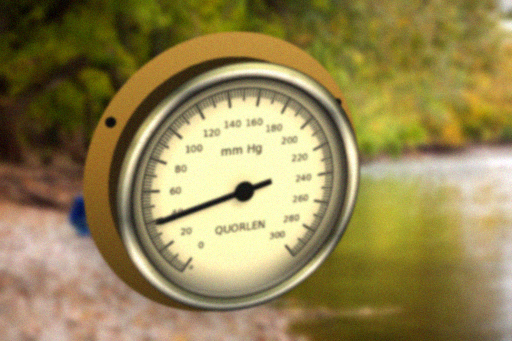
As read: value=40 unit=mmHg
